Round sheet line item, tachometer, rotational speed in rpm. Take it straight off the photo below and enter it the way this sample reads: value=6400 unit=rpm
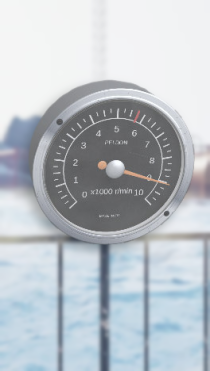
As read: value=9000 unit=rpm
